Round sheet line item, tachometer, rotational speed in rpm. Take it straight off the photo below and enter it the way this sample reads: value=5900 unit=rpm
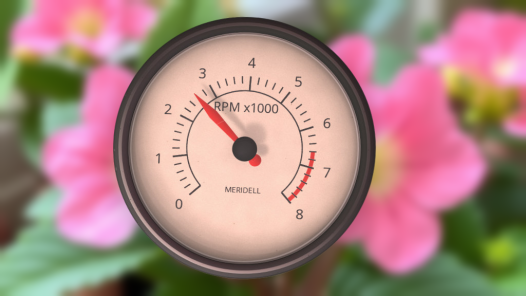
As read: value=2600 unit=rpm
